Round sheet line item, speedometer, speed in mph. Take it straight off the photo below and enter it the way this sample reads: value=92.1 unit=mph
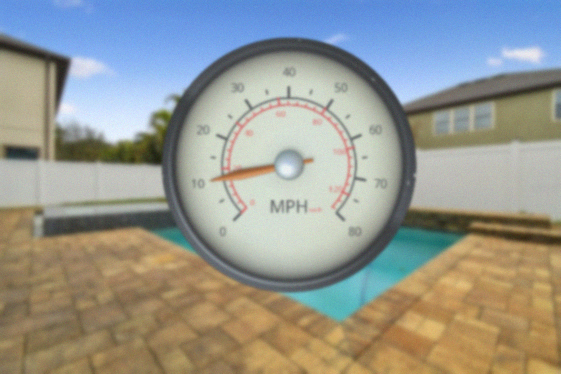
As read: value=10 unit=mph
